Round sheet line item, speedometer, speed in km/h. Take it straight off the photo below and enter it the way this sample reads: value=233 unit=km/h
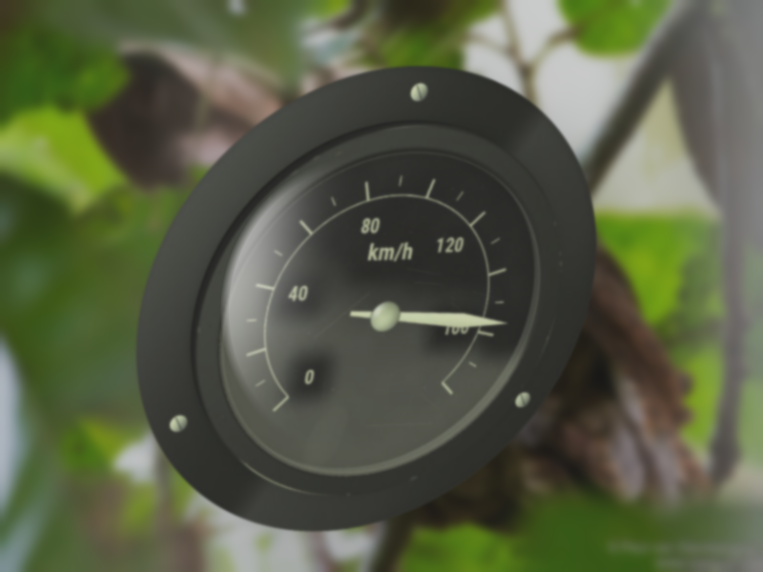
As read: value=155 unit=km/h
